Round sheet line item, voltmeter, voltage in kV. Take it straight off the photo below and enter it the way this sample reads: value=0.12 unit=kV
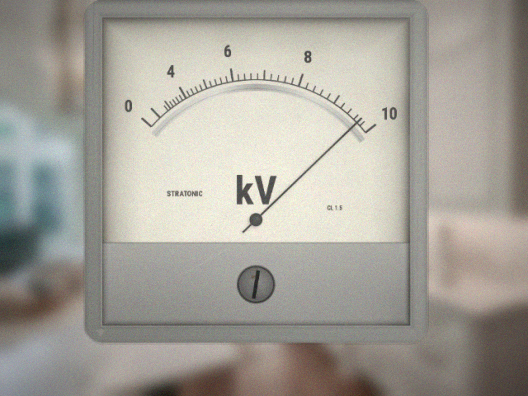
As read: value=9.7 unit=kV
